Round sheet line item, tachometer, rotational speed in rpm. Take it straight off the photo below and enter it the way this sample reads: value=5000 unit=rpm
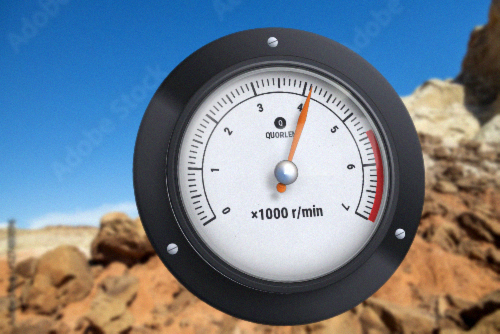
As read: value=4100 unit=rpm
